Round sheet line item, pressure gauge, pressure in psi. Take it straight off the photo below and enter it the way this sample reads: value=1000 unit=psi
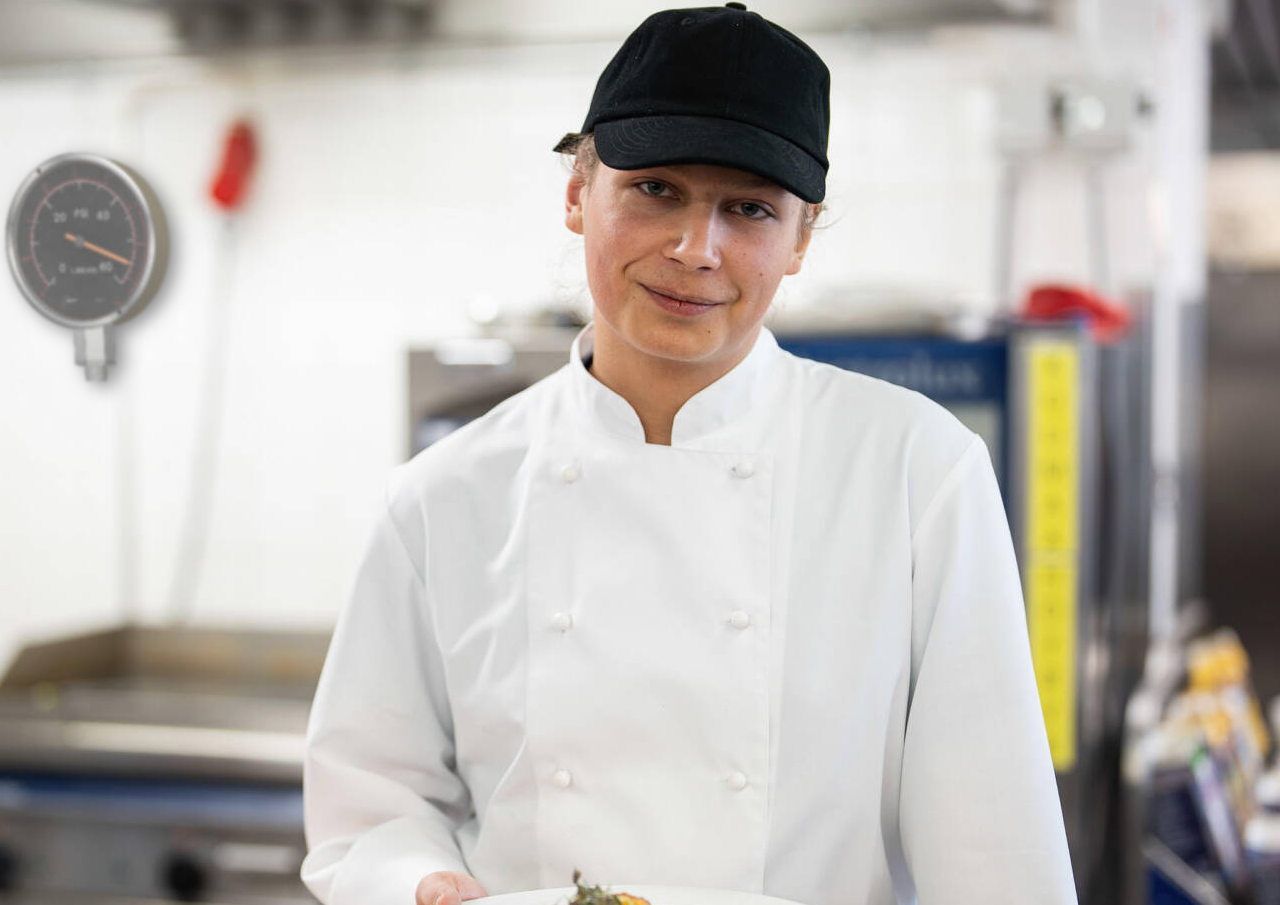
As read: value=55 unit=psi
